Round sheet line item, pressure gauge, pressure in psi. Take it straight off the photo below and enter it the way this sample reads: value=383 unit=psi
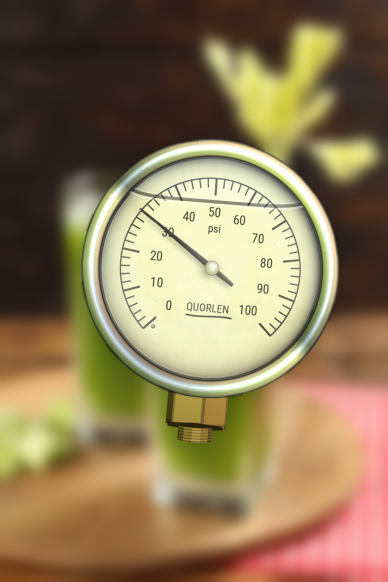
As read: value=30 unit=psi
